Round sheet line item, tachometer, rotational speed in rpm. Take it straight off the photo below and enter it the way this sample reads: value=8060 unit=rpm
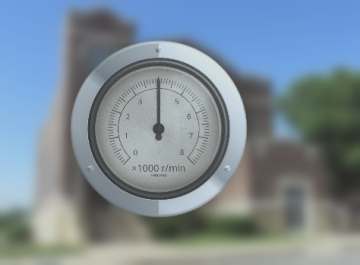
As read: value=4000 unit=rpm
